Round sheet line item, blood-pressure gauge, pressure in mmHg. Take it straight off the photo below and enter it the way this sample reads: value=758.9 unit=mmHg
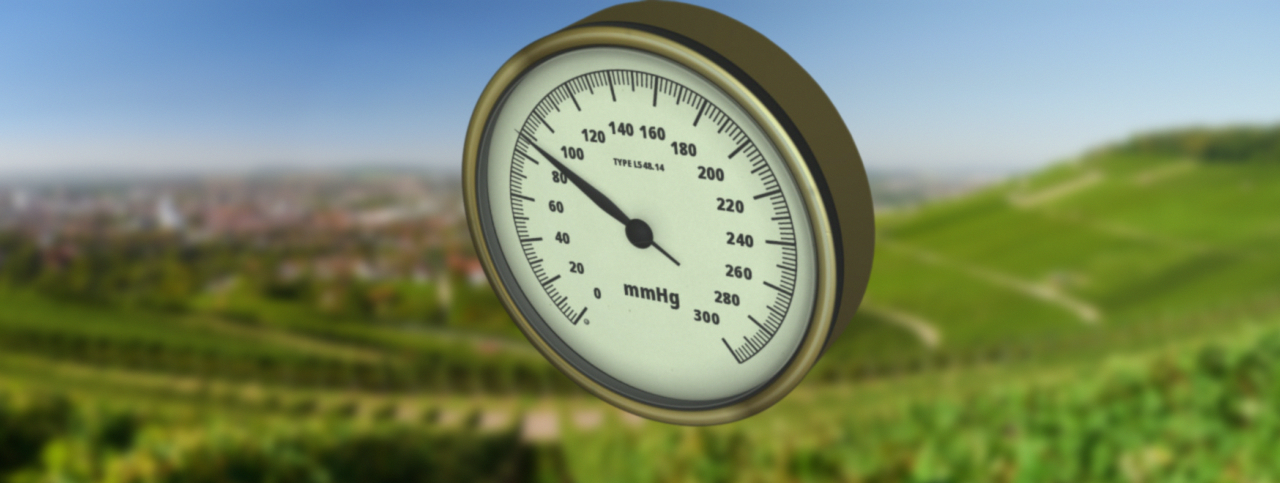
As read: value=90 unit=mmHg
